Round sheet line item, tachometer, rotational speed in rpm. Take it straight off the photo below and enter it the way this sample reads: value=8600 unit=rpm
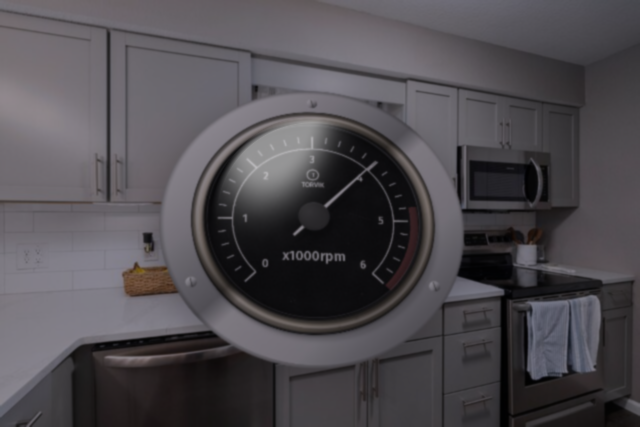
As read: value=4000 unit=rpm
